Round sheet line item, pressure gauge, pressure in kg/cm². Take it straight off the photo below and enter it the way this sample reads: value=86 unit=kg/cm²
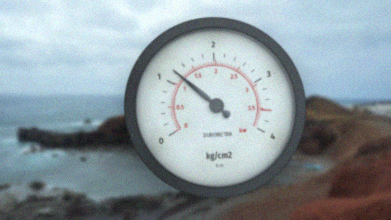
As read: value=1.2 unit=kg/cm²
